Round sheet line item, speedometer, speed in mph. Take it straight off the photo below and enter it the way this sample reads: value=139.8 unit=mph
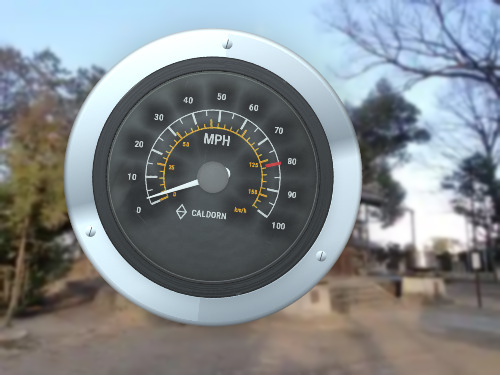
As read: value=2.5 unit=mph
